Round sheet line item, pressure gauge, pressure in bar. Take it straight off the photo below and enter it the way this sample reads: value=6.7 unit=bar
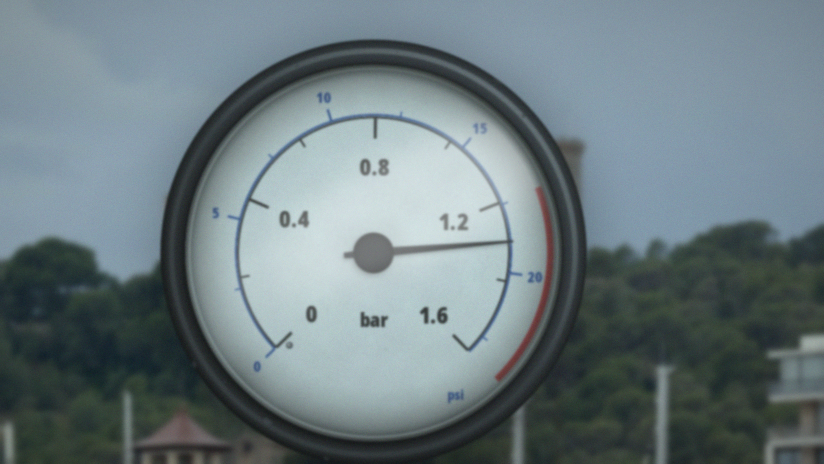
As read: value=1.3 unit=bar
